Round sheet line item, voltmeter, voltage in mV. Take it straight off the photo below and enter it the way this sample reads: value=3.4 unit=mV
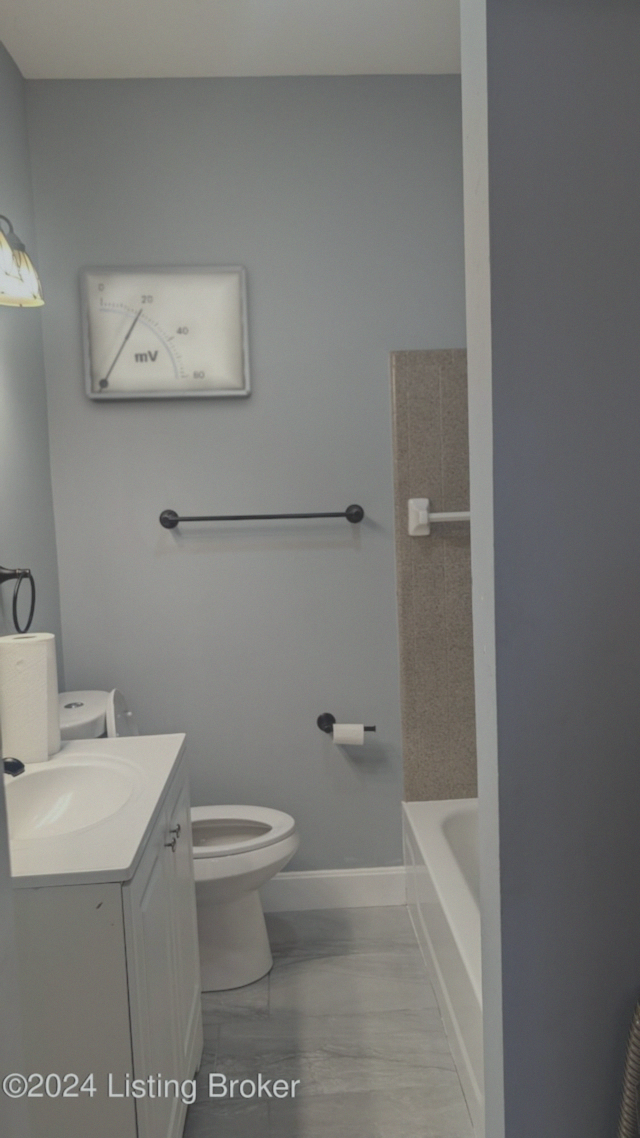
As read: value=20 unit=mV
